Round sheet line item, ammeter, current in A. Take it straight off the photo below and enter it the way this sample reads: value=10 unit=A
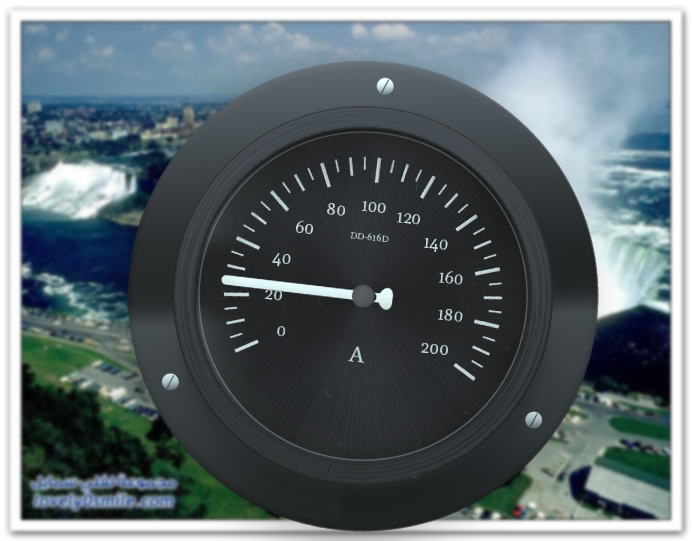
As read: value=25 unit=A
